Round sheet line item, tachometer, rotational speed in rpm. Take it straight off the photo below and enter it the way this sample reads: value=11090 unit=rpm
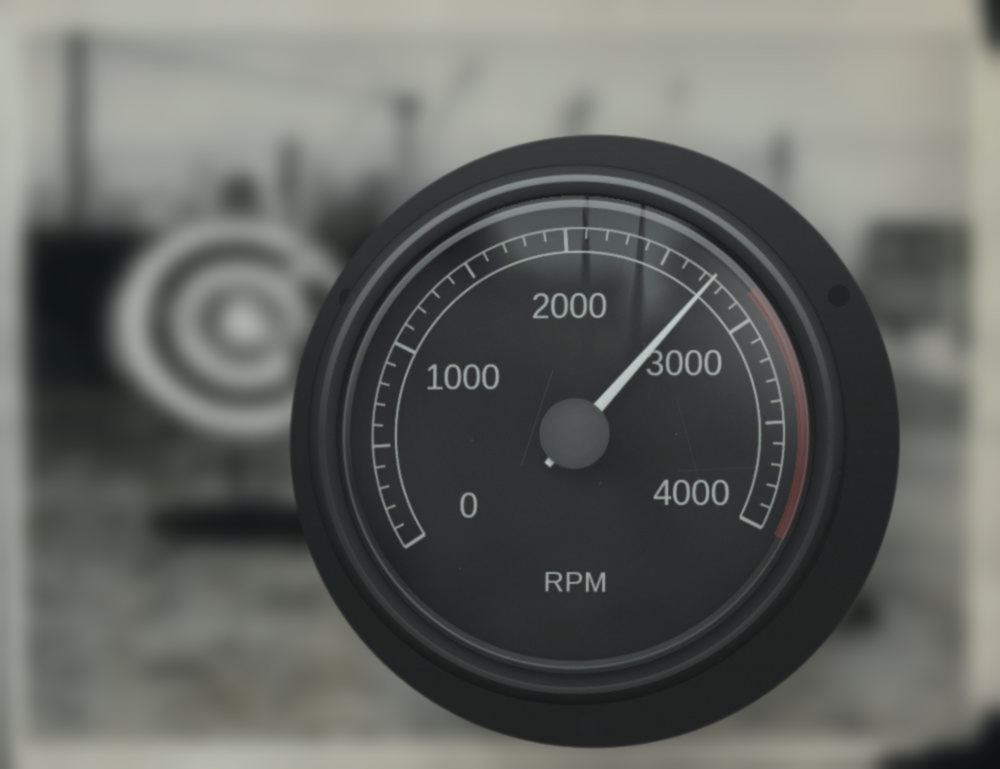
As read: value=2750 unit=rpm
